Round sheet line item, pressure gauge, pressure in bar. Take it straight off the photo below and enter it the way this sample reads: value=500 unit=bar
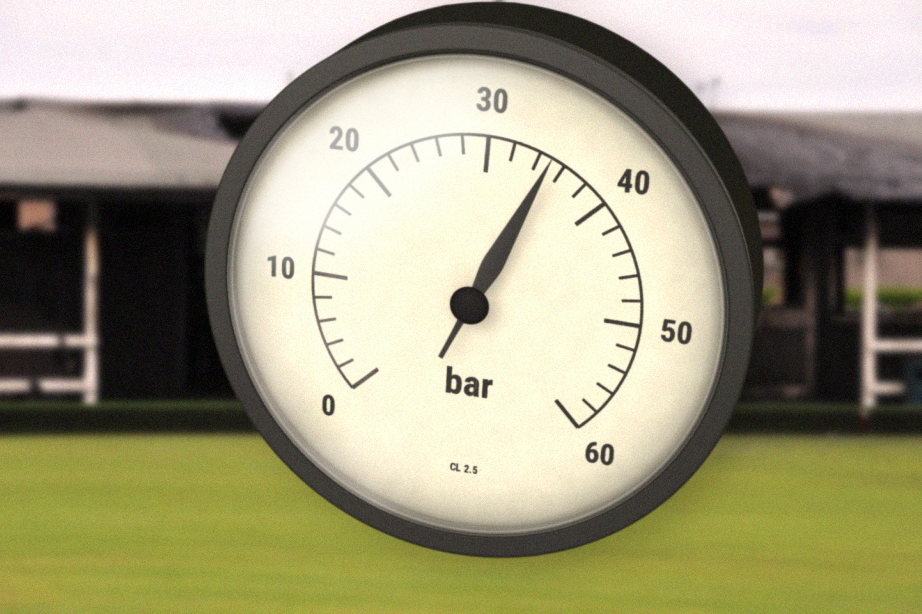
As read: value=35 unit=bar
